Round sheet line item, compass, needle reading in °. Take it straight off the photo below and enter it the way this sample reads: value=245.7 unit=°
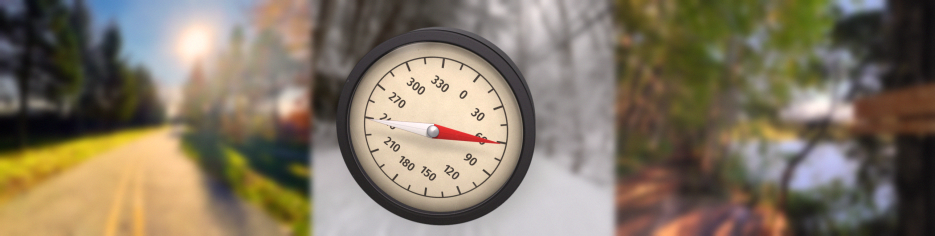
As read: value=60 unit=°
